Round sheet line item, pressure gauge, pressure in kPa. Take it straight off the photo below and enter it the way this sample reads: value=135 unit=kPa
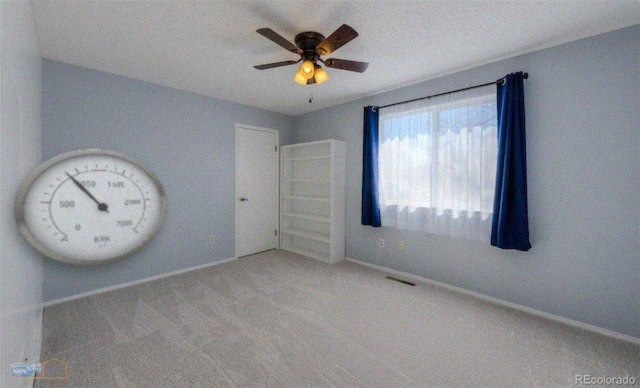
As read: value=900 unit=kPa
